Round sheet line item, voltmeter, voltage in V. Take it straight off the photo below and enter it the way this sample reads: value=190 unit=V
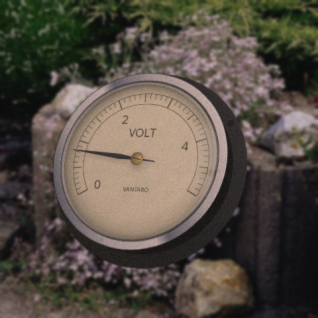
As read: value=0.8 unit=V
